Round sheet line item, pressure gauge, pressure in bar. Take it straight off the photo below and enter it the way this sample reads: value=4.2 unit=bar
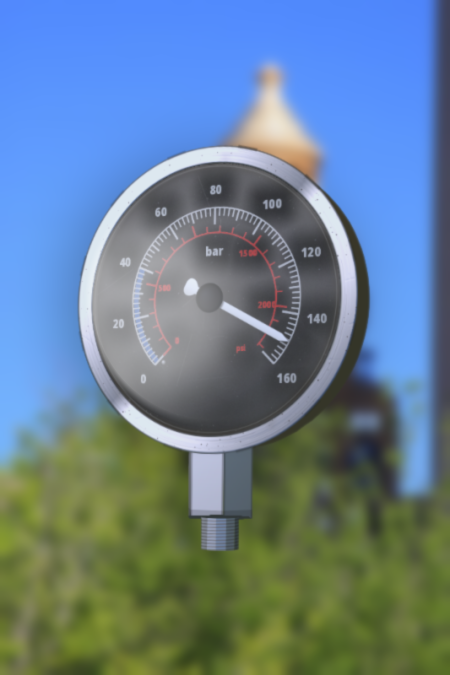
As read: value=150 unit=bar
